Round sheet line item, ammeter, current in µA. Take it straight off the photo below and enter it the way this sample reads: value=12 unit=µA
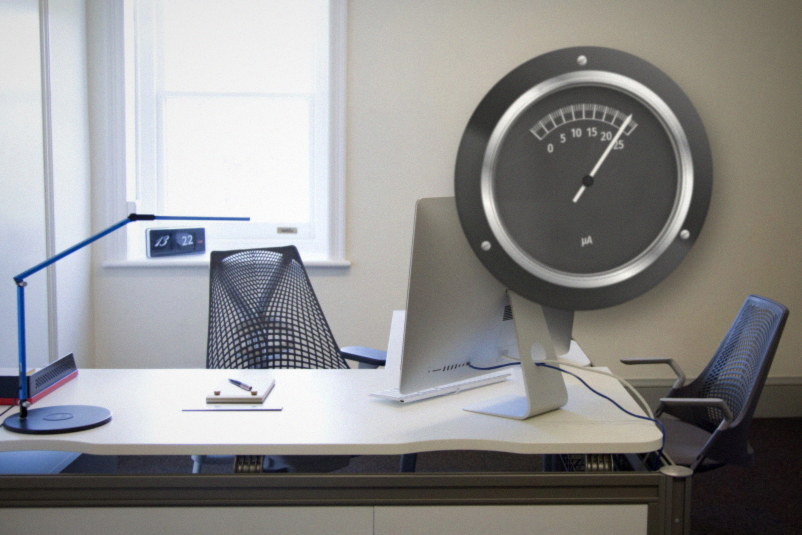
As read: value=22.5 unit=µA
